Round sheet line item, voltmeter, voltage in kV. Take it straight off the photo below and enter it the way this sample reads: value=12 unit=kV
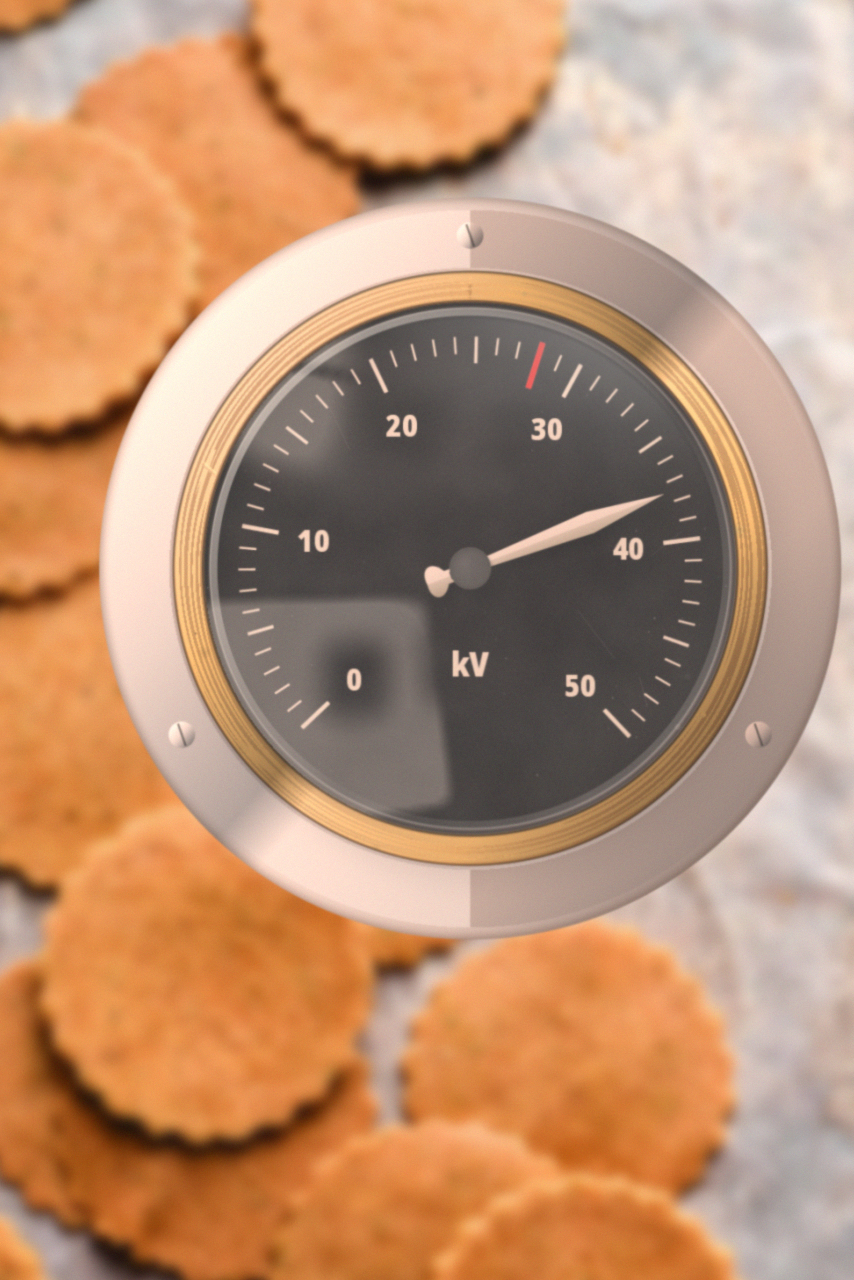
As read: value=37.5 unit=kV
